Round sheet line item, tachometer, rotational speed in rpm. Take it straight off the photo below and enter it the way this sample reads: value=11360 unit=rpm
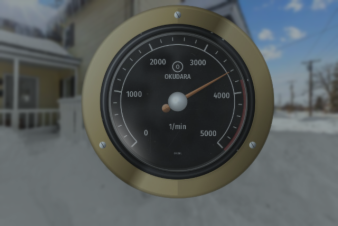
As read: value=3600 unit=rpm
